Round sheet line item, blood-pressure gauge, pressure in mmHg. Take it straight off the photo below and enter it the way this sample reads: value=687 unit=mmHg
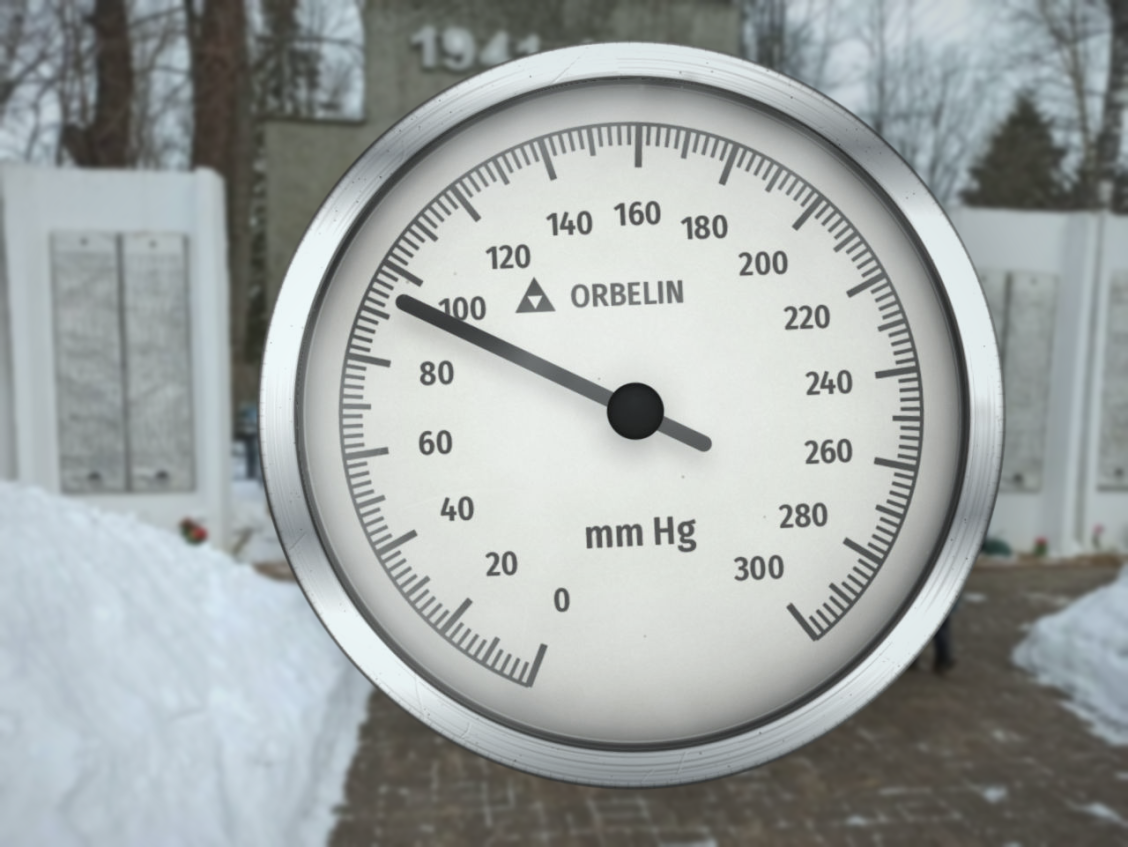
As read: value=94 unit=mmHg
